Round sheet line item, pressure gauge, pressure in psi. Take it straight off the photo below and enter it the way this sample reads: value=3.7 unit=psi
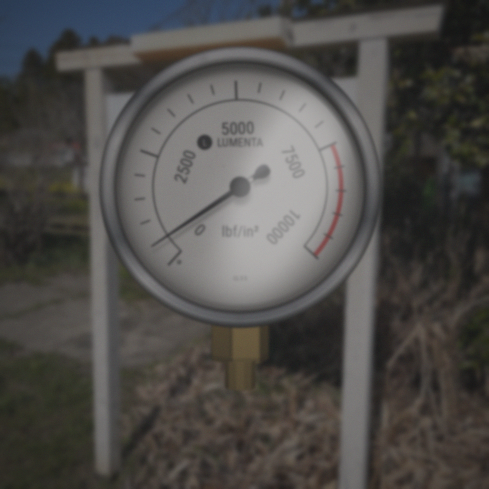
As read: value=500 unit=psi
